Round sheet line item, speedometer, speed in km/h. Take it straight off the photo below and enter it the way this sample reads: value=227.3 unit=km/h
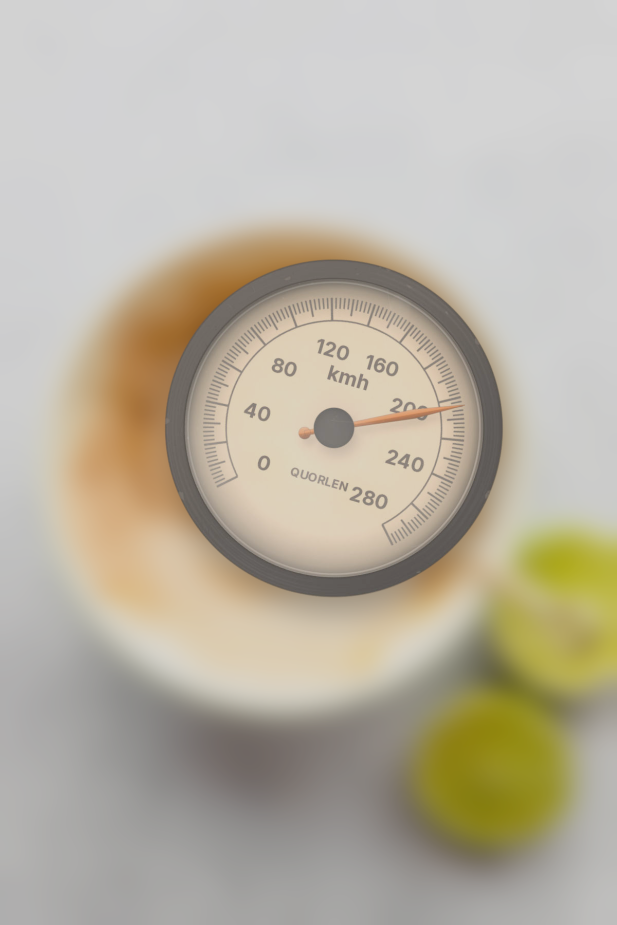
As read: value=204 unit=km/h
